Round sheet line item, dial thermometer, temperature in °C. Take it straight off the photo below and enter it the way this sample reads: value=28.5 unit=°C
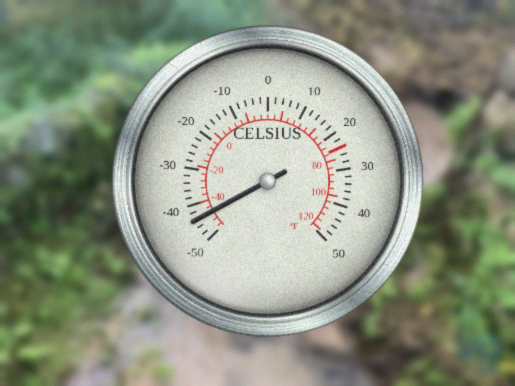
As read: value=-44 unit=°C
